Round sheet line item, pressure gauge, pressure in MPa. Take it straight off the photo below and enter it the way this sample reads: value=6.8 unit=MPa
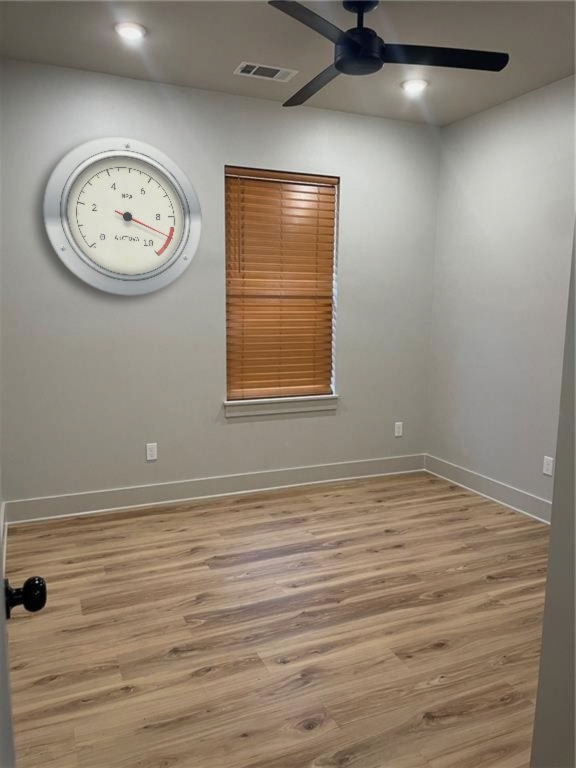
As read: value=9 unit=MPa
